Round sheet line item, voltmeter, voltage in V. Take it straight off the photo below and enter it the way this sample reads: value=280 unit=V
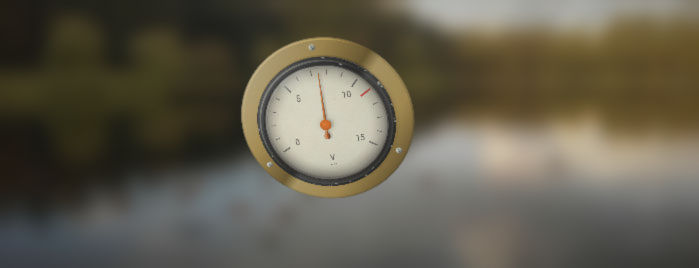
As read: value=7.5 unit=V
